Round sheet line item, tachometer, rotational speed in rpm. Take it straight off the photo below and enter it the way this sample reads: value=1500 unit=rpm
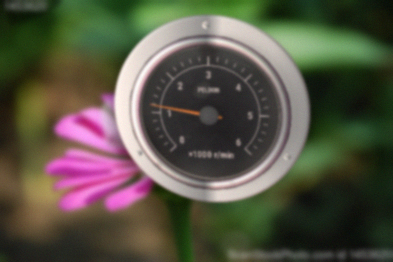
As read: value=1200 unit=rpm
